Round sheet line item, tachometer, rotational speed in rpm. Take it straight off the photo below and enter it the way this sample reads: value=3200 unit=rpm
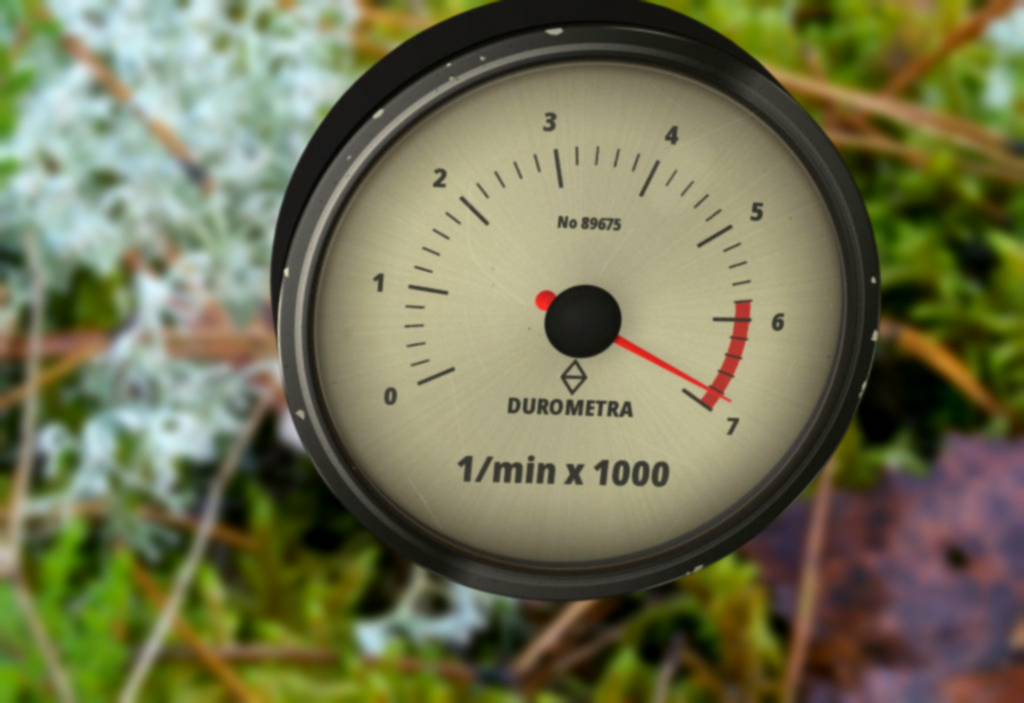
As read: value=6800 unit=rpm
